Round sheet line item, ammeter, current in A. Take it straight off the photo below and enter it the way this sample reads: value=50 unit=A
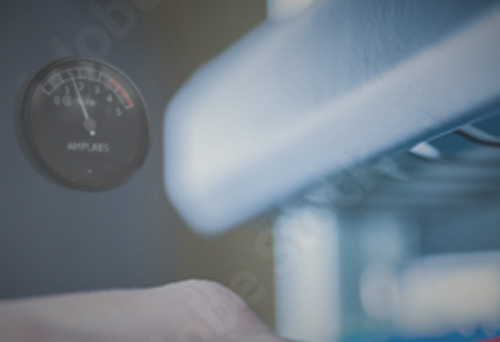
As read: value=1.5 unit=A
